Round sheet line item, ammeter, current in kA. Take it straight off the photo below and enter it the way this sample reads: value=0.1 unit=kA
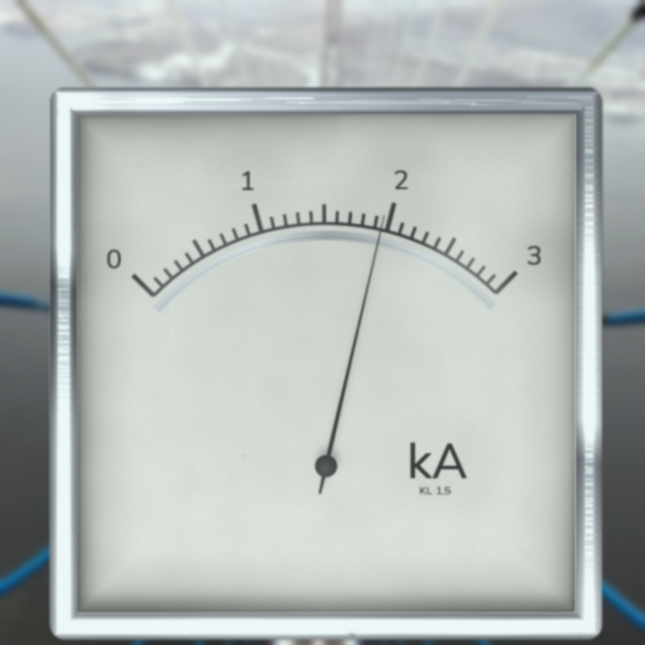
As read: value=1.95 unit=kA
